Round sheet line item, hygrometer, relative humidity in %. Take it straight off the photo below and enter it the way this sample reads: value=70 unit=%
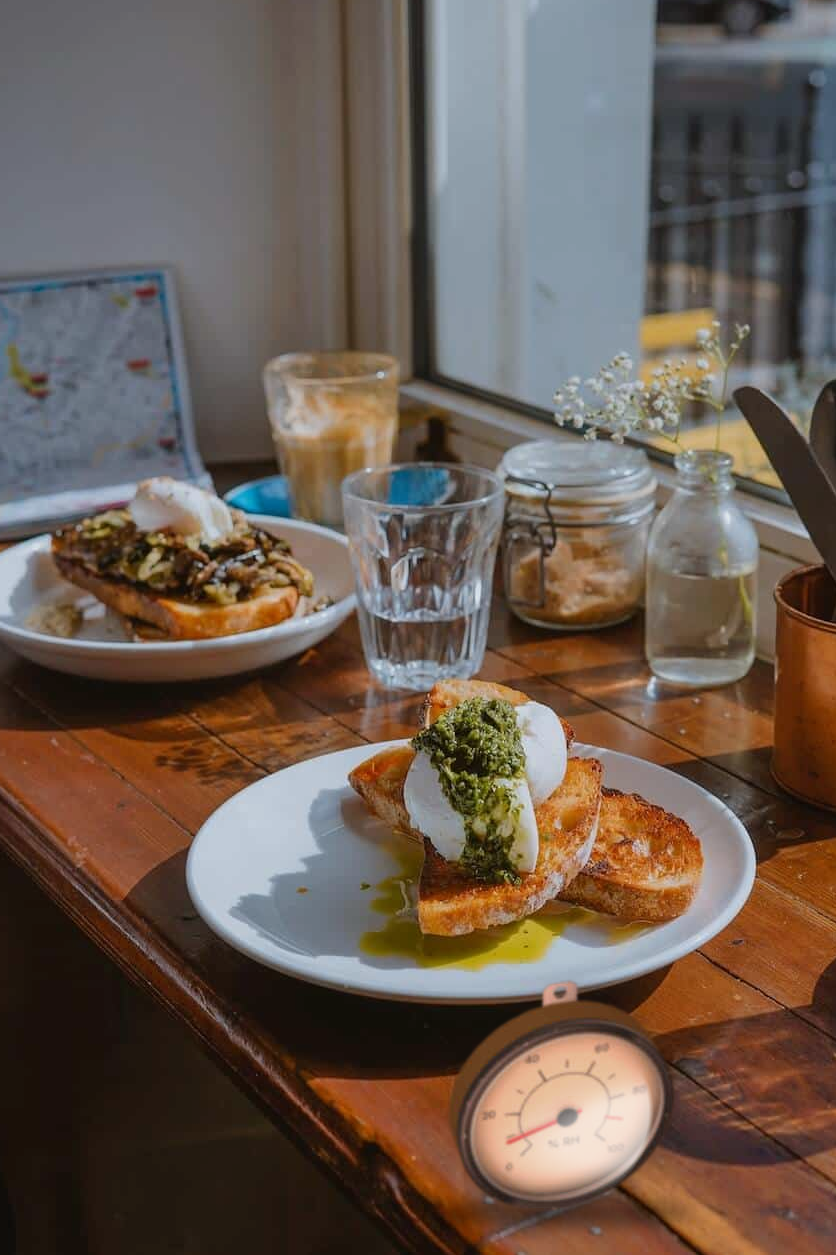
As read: value=10 unit=%
